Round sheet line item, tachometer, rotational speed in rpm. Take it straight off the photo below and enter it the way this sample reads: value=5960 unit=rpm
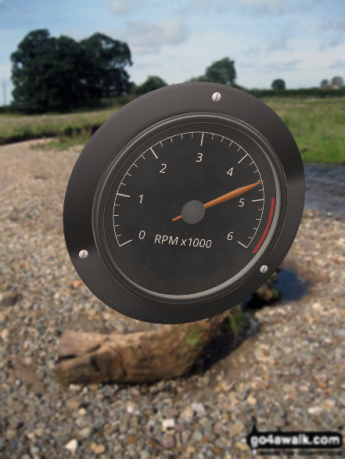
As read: value=4600 unit=rpm
